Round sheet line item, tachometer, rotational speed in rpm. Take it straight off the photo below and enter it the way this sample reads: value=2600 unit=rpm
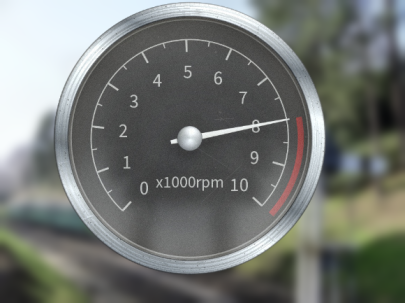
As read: value=8000 unit=rpm
